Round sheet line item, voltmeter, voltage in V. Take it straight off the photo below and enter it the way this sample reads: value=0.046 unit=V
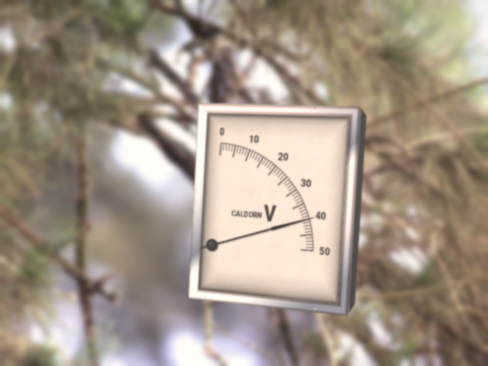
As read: value=40 unit=V
